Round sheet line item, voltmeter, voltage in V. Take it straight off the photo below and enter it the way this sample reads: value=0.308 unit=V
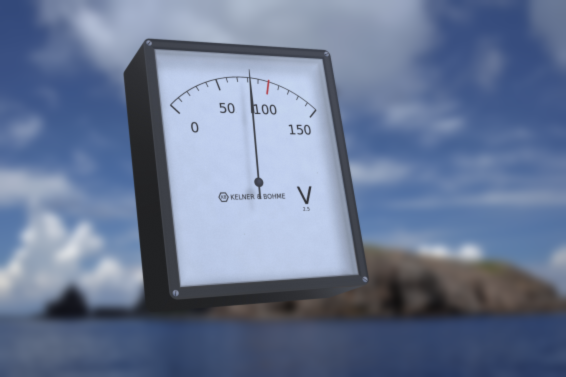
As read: value=80 unit=V
